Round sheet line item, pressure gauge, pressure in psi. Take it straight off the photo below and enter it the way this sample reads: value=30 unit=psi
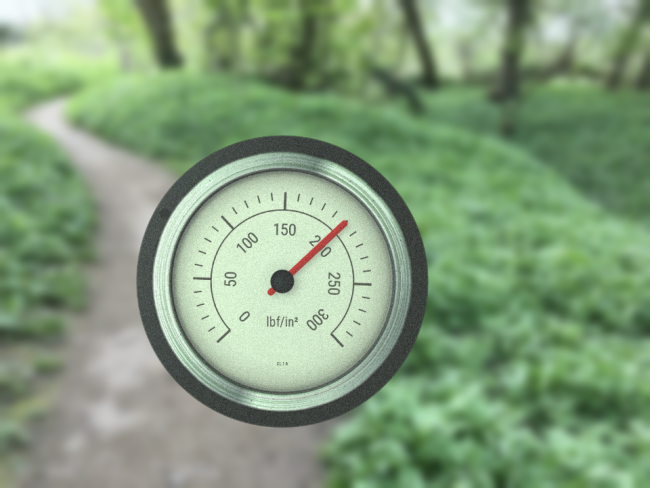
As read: value=200 unit=psi
